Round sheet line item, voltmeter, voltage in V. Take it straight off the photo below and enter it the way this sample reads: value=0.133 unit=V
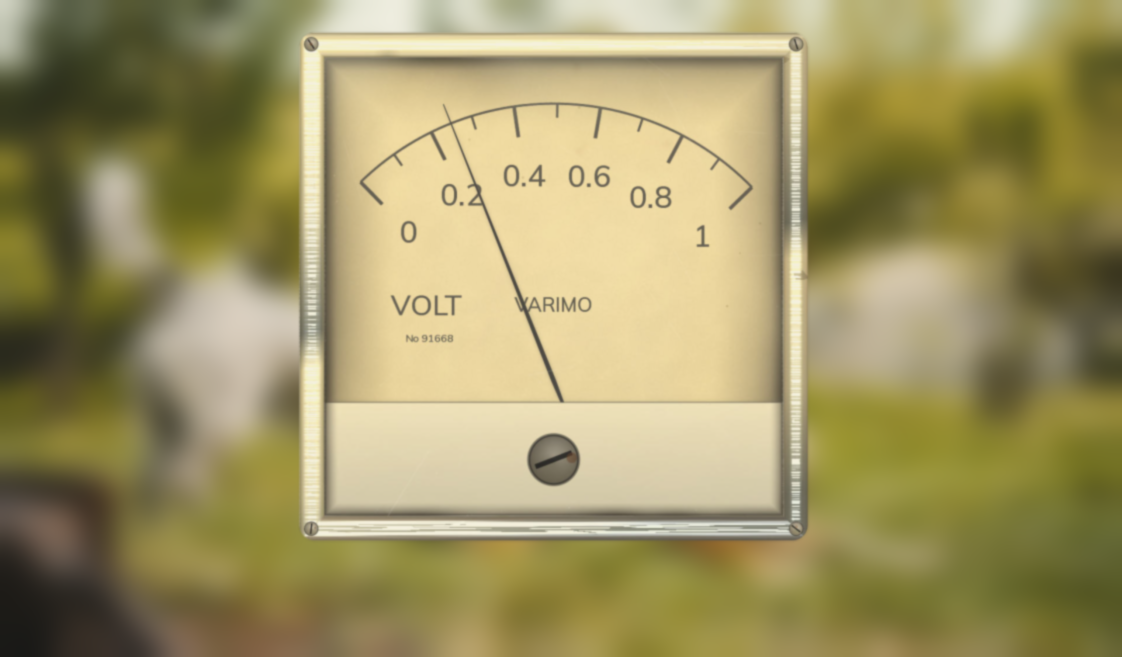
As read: value=0.25 unit=V
